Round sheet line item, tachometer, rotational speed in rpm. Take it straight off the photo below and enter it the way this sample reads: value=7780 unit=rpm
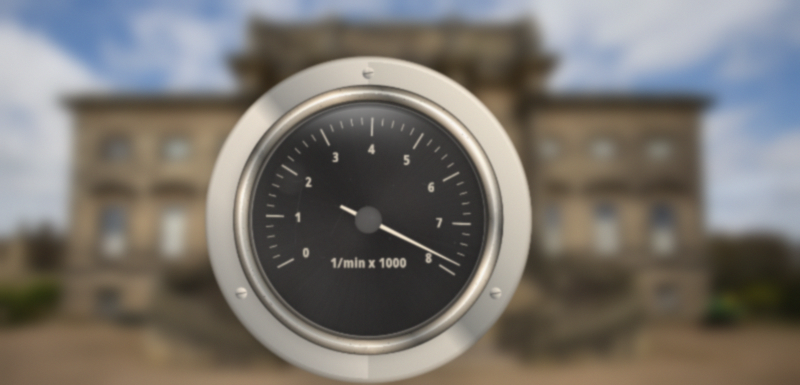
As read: value=7800 unit=rpm
